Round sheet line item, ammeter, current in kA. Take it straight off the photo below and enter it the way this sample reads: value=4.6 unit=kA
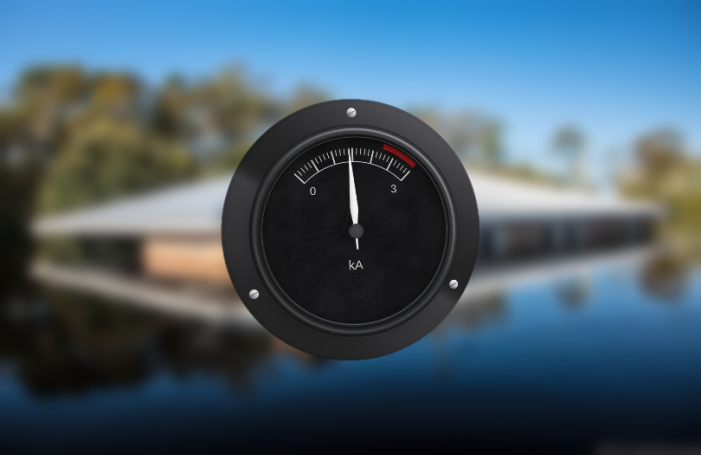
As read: value=1.4 unit=kA
